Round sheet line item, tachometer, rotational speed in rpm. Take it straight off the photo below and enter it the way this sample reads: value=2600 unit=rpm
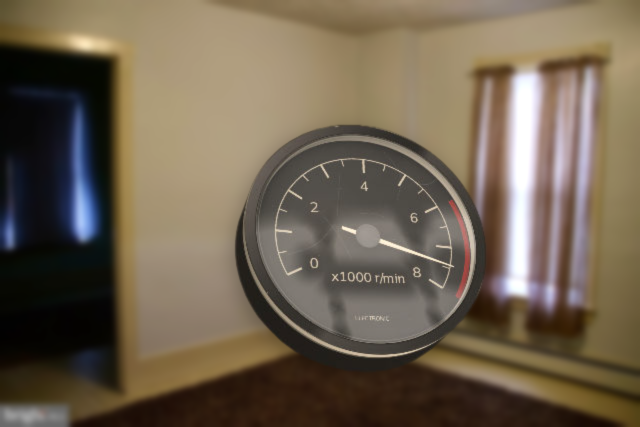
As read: value=7500 unit=rpm
